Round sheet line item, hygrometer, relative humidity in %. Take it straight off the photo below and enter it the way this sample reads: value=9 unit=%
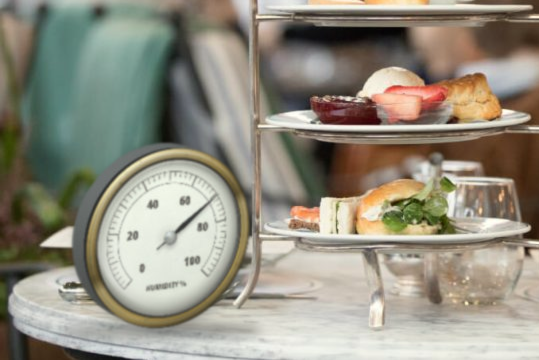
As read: value=70 unit=%
